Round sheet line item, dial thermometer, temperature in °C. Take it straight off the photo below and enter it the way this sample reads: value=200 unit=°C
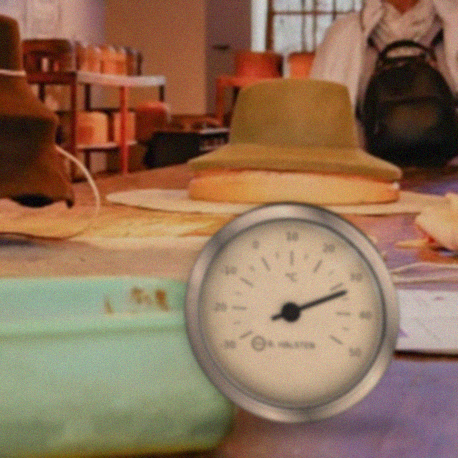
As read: value=32.5 unit=°C
